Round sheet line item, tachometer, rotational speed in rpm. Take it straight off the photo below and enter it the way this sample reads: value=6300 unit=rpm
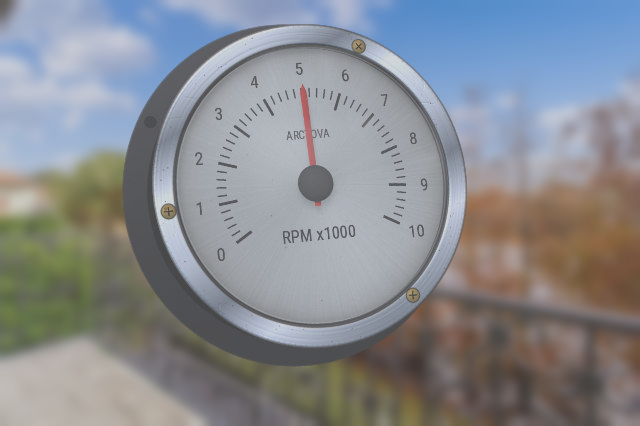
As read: value=5000 unit=rpm
